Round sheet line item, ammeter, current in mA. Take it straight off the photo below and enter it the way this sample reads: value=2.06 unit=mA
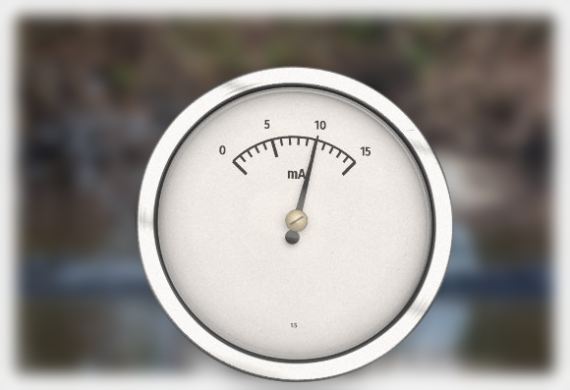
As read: value=10 unit=mA
